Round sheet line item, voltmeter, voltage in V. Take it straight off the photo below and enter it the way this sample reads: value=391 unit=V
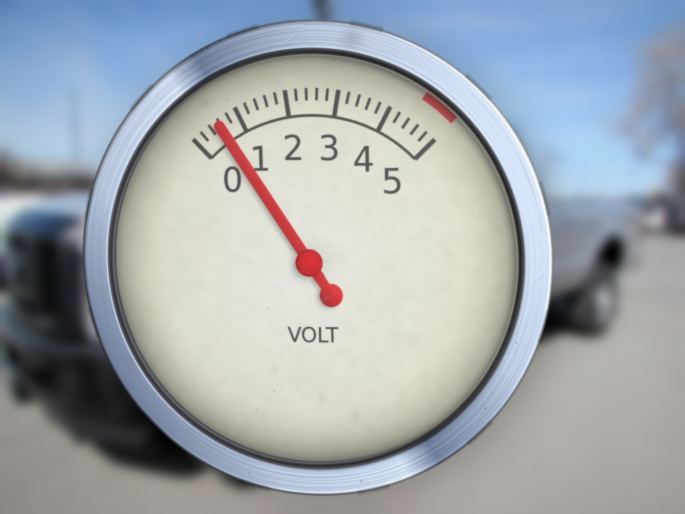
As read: value=0.6 unit=V
